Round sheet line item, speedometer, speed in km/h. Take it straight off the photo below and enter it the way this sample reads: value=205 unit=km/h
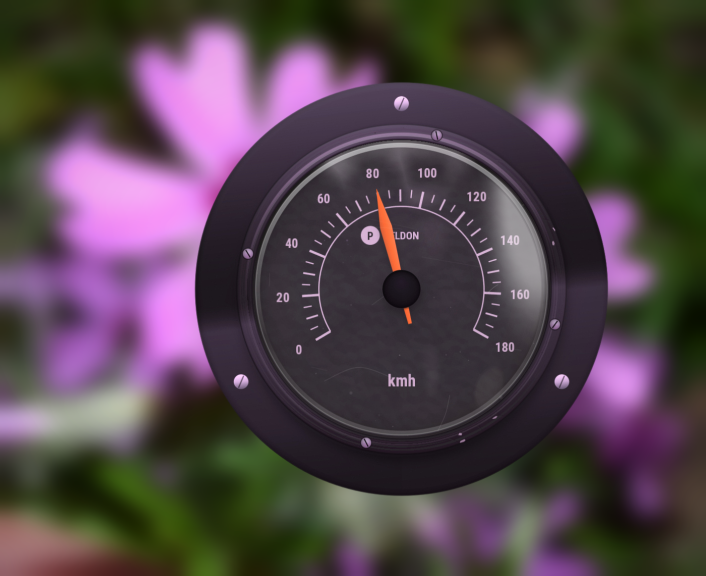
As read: value=80 unit=km/h
